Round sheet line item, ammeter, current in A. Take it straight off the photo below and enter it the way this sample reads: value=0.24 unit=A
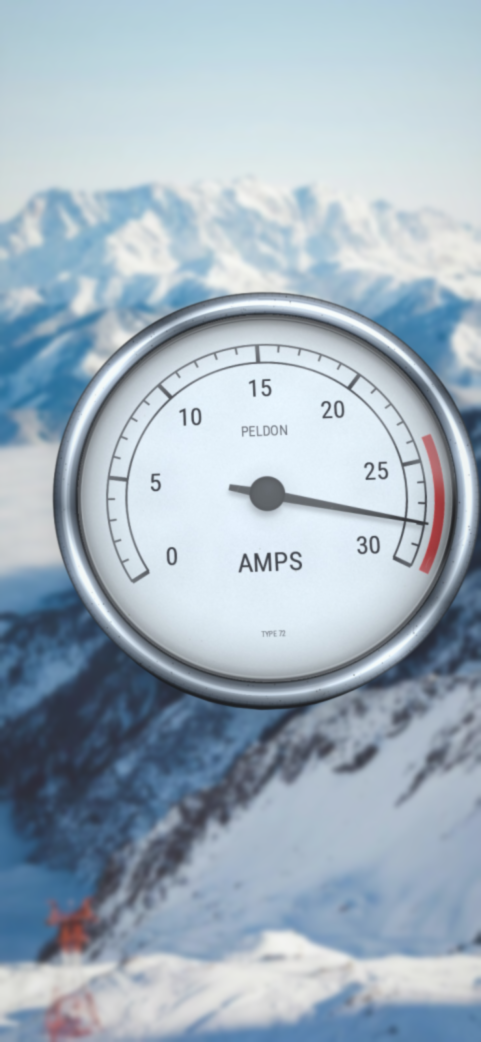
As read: value=28 unit=A
